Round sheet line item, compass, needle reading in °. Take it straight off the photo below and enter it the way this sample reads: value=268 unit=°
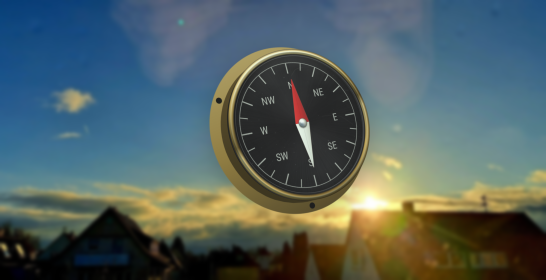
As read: value=0 unit=°
